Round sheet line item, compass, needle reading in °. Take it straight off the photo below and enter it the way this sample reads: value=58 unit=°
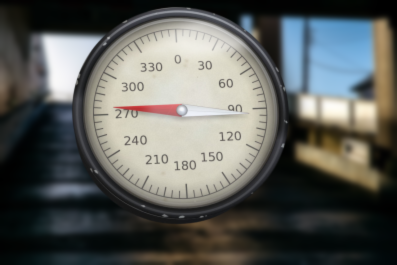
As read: value=275 unit=°
